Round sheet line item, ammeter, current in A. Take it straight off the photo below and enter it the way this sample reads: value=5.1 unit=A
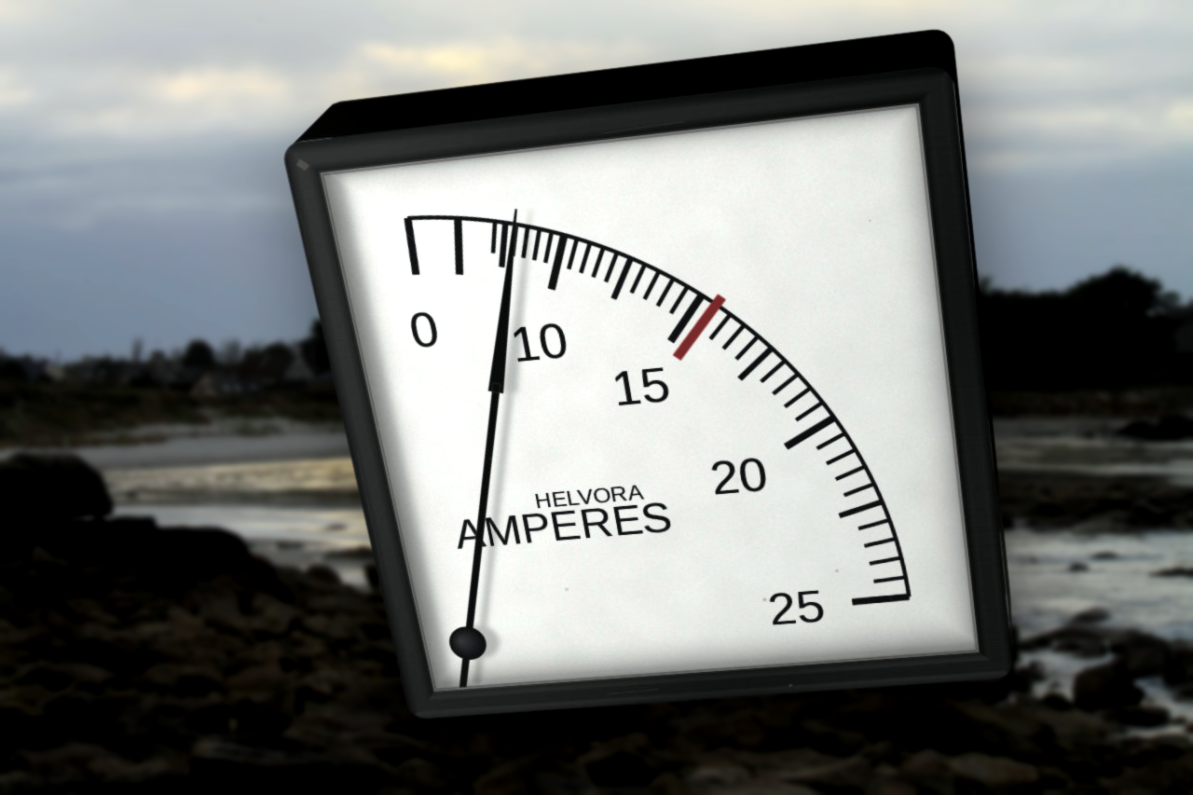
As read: value=8 unit=A
